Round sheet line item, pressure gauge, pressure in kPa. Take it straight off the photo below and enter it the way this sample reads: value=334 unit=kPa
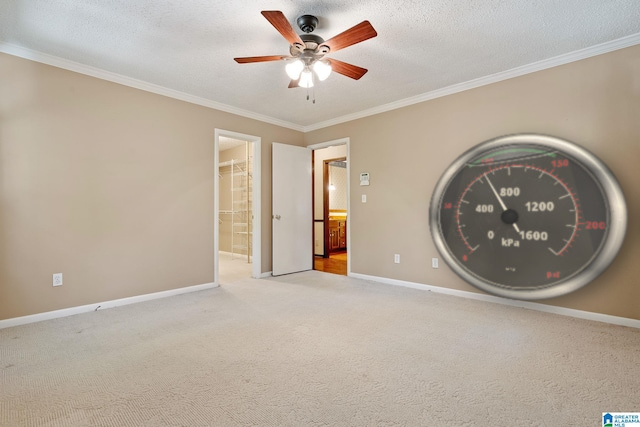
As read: value=650 unit=kPa
